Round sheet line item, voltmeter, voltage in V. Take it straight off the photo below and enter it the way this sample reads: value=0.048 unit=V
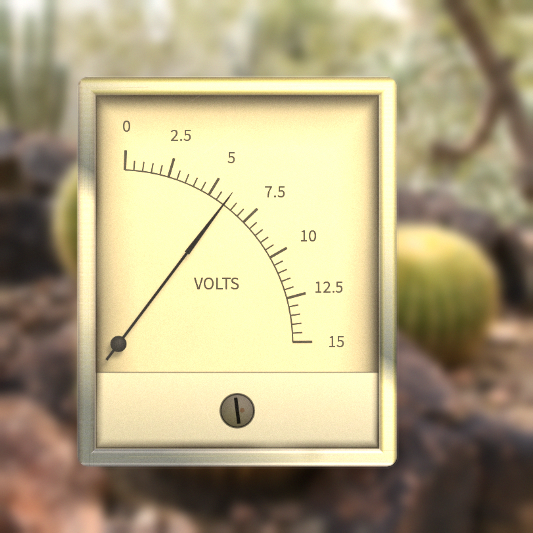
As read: value=6 unit=V
